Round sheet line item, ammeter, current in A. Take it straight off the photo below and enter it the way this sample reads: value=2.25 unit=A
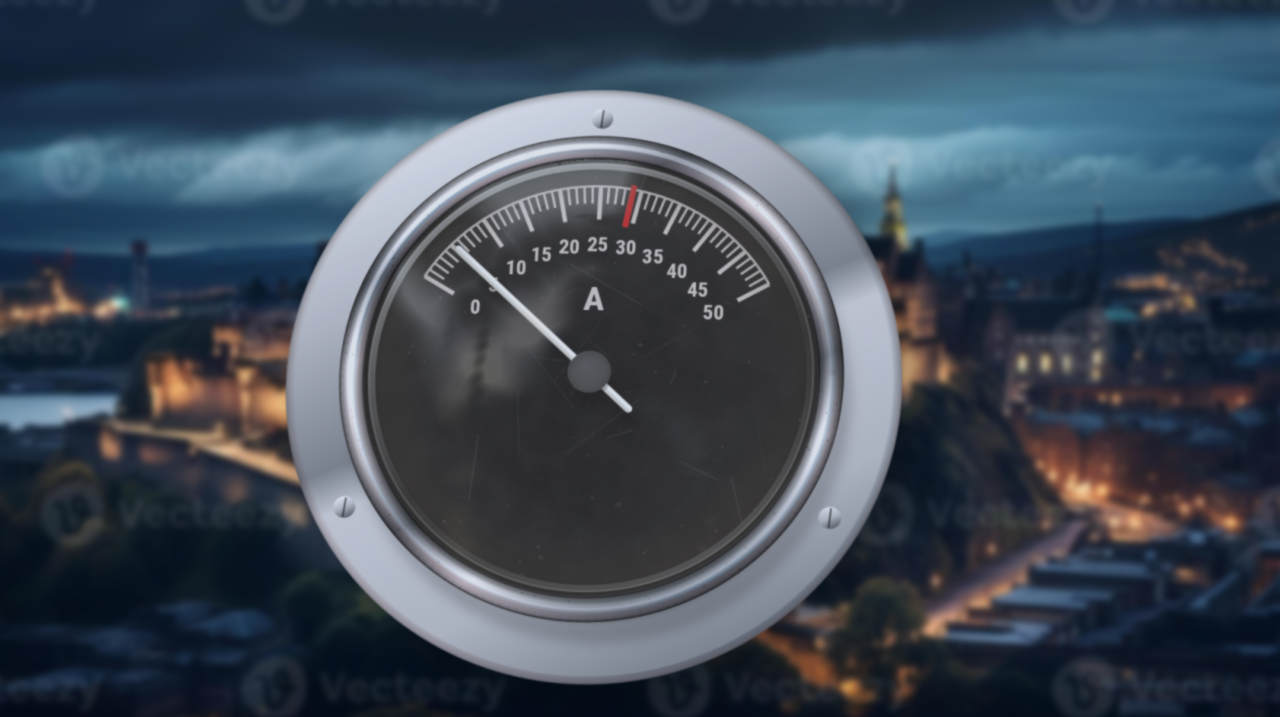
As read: value=5 unit=A
